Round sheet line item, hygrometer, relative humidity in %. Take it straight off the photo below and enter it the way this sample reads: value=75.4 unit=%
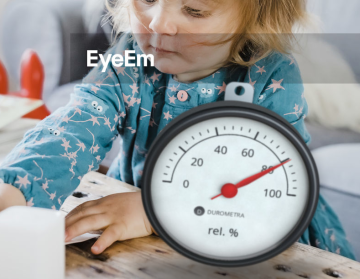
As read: value=80 unit=%
